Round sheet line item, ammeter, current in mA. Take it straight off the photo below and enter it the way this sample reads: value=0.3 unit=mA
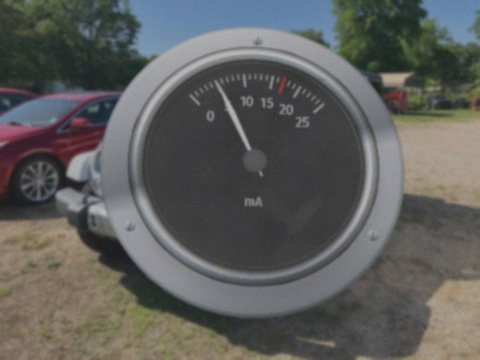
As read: value=5 unit=mA
